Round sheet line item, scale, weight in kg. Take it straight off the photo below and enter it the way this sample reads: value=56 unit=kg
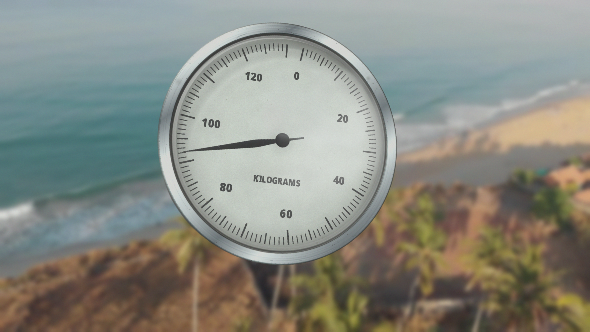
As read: value=92 unit=kg
